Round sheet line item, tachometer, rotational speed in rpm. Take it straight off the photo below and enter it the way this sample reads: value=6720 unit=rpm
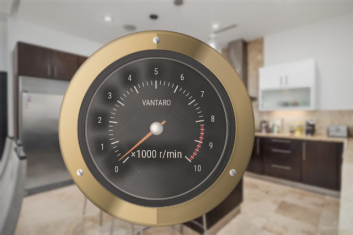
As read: value=200 unit=rpm
